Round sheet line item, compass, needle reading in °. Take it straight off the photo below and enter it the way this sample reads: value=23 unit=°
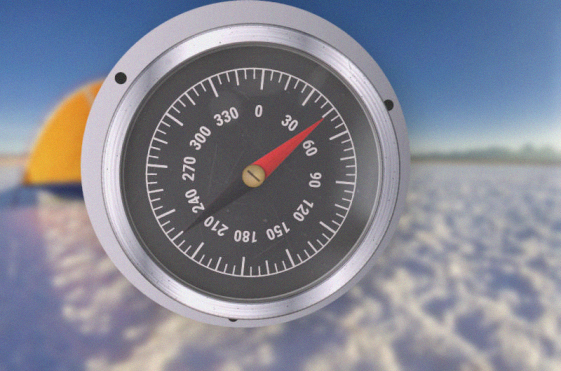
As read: value=45 unit=°
